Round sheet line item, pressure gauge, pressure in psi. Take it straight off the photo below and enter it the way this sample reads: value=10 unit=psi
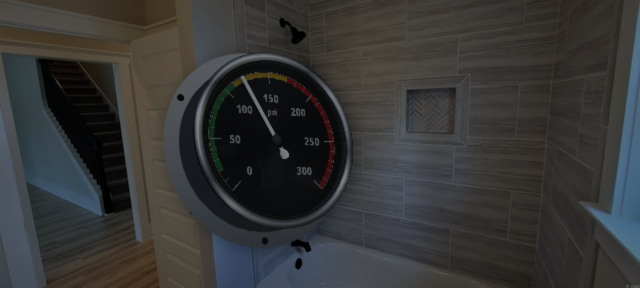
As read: value=120 unit=psi
